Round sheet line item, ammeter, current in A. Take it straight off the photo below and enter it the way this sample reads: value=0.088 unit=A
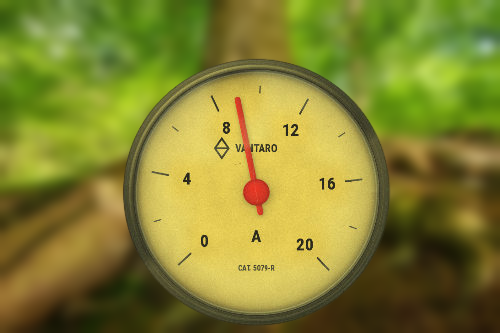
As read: value=9 unit=A
